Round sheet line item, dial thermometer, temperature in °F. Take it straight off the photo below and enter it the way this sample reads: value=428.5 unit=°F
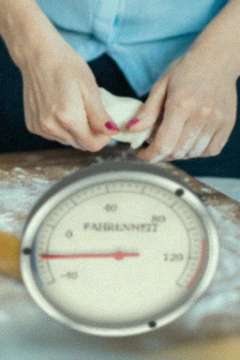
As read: value=-20 unit=°F
